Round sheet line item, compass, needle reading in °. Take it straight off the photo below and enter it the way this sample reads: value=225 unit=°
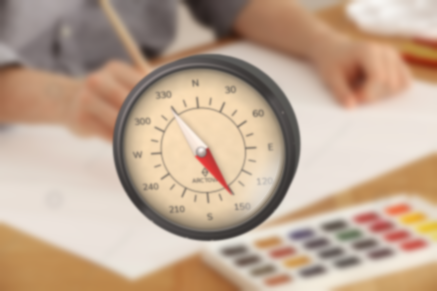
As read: value=150 unit=°
